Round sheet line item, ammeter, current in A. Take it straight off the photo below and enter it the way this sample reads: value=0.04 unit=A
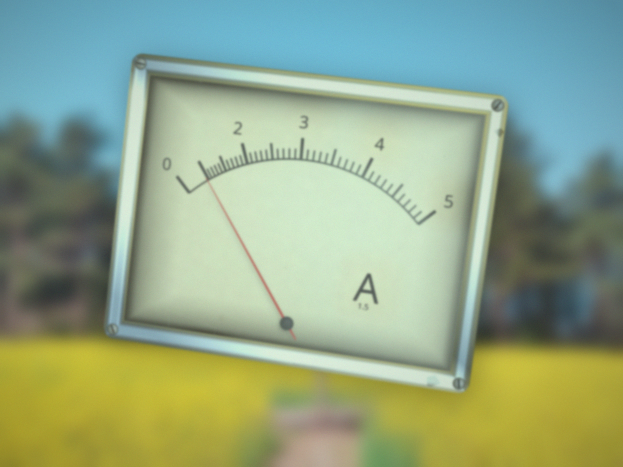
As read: value=1 unit=A
